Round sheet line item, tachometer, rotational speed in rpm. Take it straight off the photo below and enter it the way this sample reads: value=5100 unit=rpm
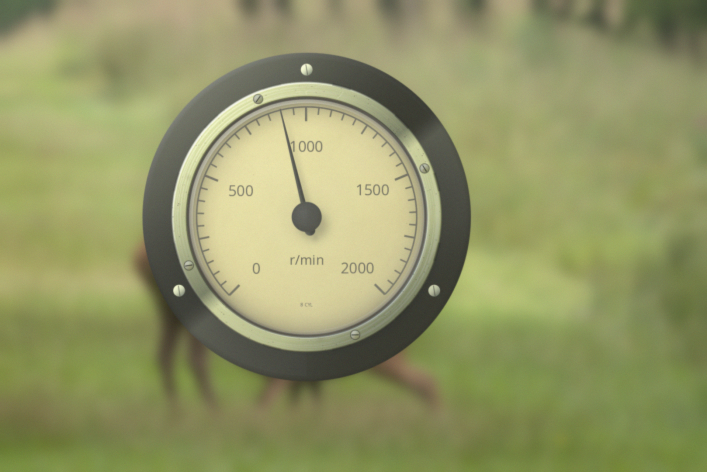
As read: value=900 unit=rpm
